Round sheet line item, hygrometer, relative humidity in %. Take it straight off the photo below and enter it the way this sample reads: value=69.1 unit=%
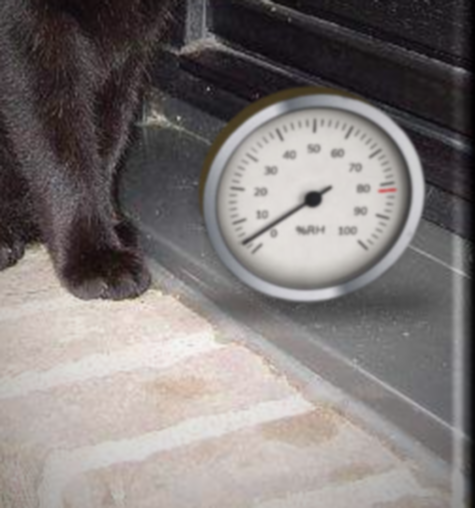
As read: value=4 unit=%
